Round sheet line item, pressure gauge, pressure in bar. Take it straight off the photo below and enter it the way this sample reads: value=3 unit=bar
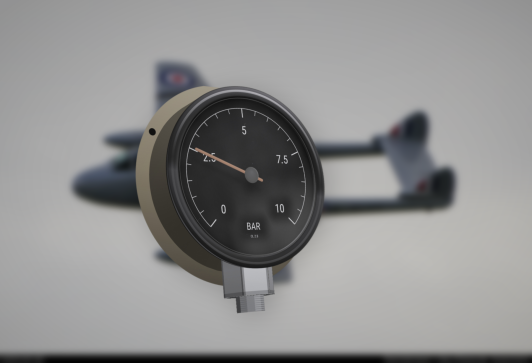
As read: value=2.5 unit=bar
